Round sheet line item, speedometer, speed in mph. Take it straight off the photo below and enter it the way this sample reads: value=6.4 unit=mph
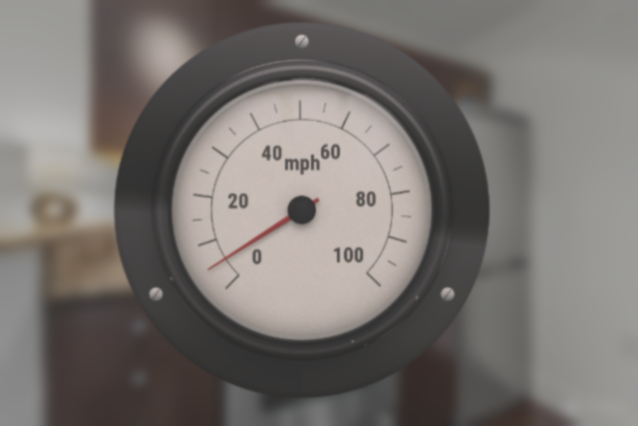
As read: value=5 unit=mph
